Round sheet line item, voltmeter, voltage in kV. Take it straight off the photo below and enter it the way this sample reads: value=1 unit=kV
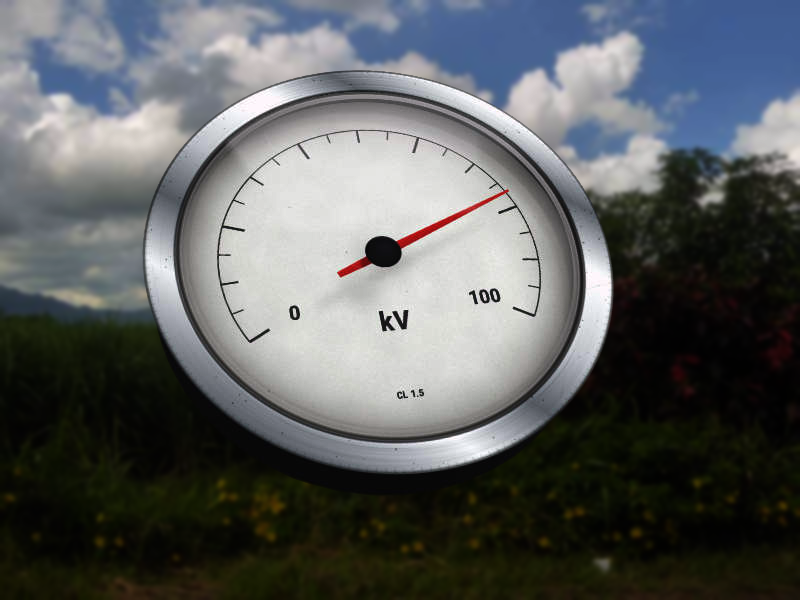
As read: value=77.5 unit=kV
